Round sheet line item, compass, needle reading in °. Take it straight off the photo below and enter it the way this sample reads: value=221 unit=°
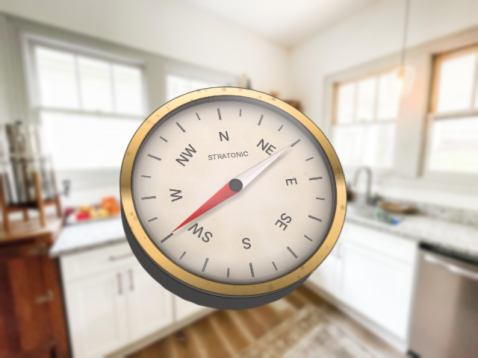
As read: value=240 unit=°
